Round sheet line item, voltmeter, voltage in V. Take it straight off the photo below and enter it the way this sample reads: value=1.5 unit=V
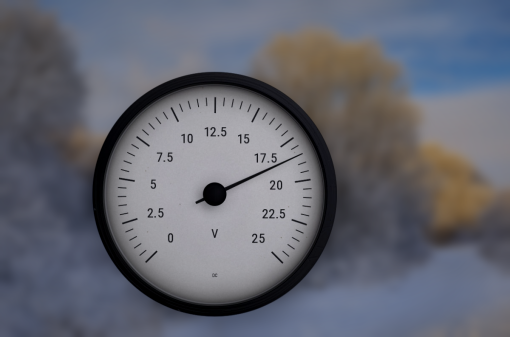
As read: value=18.5 unit=V
